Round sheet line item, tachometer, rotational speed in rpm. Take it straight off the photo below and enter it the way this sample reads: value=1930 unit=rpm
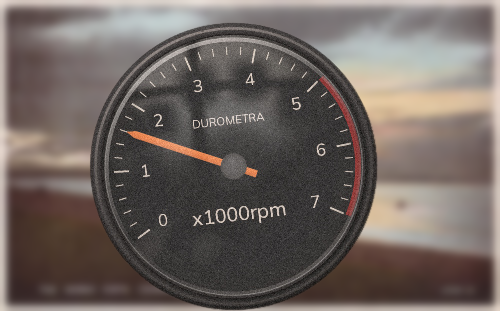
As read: value=1600 unit=rpm
